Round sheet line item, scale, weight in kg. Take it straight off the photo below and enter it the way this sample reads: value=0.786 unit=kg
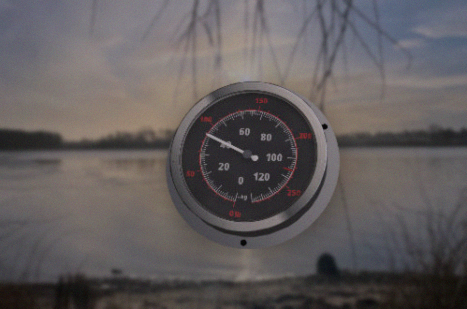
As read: value=40 unit=kg
